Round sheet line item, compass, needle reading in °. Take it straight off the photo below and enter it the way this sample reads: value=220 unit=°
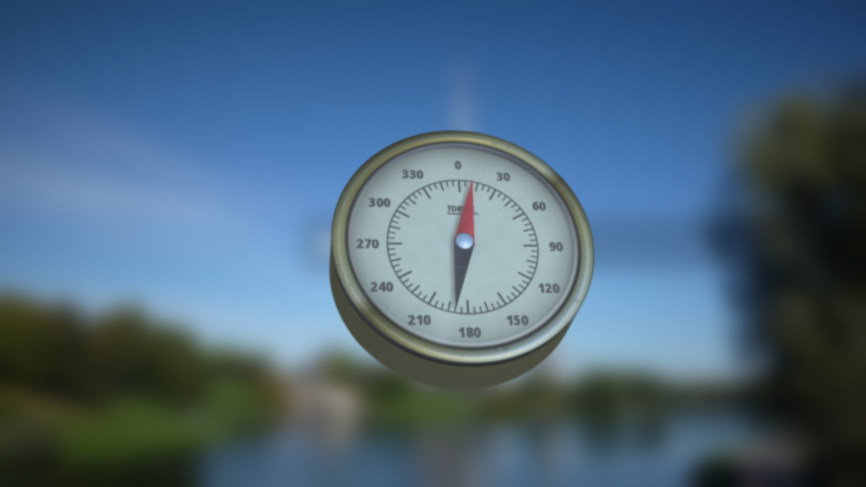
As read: value=10 unit=°
